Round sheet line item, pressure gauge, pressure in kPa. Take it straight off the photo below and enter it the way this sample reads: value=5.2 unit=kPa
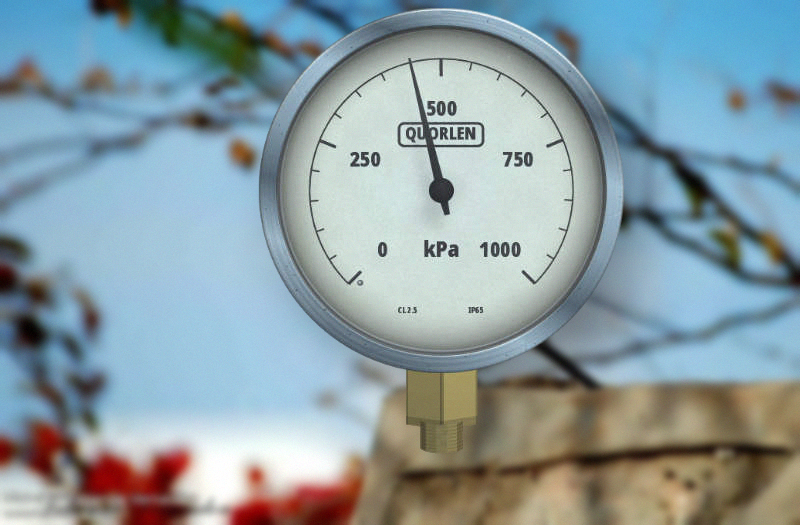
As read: value=450 unit=kPa
